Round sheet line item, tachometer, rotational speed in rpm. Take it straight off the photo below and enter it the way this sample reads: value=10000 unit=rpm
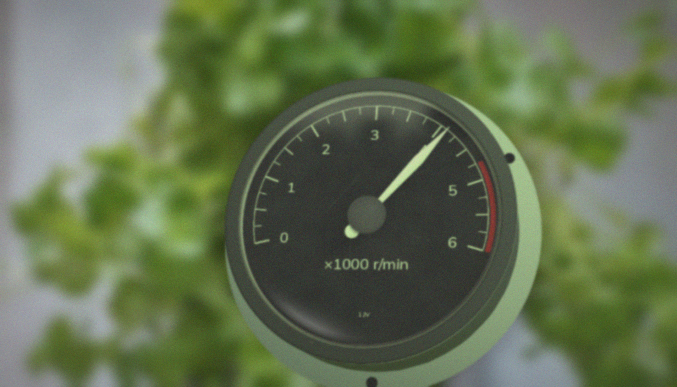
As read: value=4125 unit=rpm
